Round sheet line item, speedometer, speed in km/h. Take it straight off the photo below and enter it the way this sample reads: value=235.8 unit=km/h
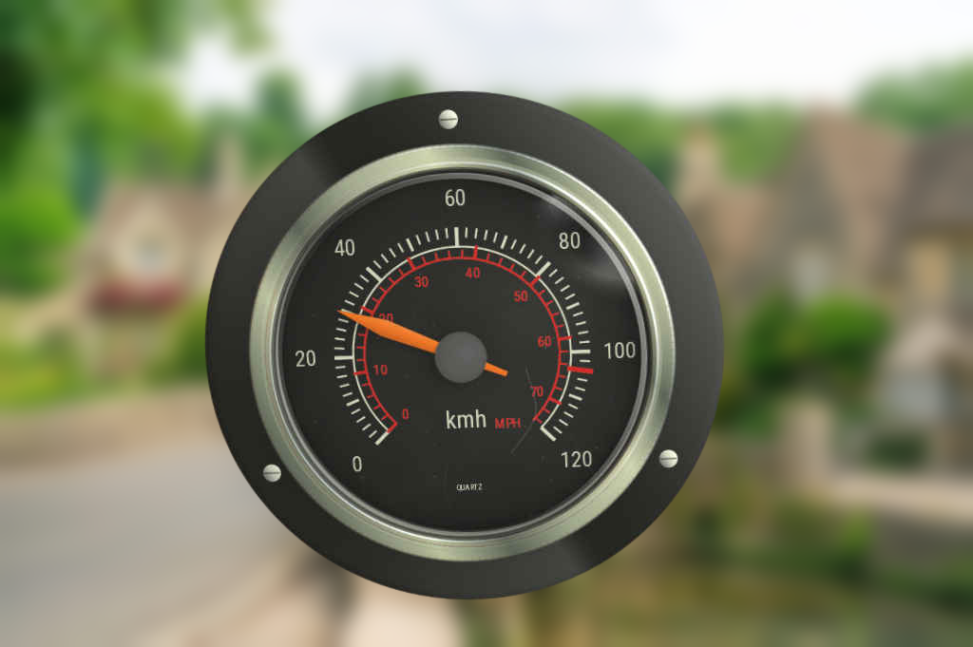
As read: value=30 unit=km/h
